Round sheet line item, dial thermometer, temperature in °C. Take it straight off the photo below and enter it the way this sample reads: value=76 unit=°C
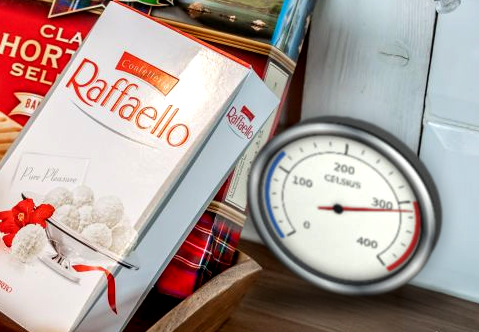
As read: value=310 unit=°C
